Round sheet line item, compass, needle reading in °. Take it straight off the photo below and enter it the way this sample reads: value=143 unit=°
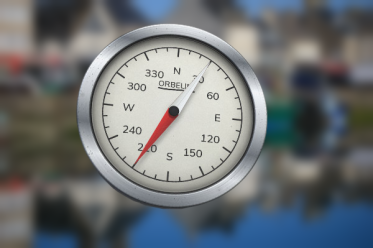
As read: value=210 unit=°
